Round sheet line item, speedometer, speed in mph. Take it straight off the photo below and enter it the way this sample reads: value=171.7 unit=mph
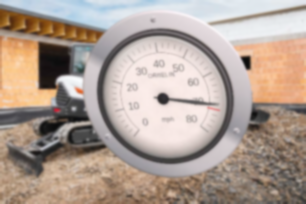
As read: value=70 unit=mph
